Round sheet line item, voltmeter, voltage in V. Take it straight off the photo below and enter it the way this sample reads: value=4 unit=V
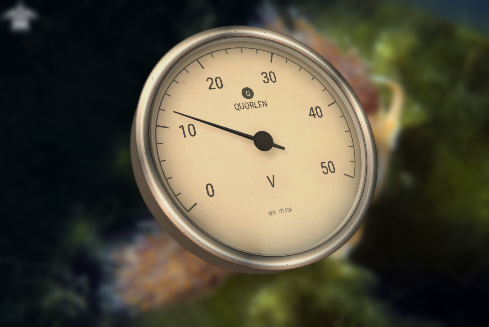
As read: value=12 unit=V
